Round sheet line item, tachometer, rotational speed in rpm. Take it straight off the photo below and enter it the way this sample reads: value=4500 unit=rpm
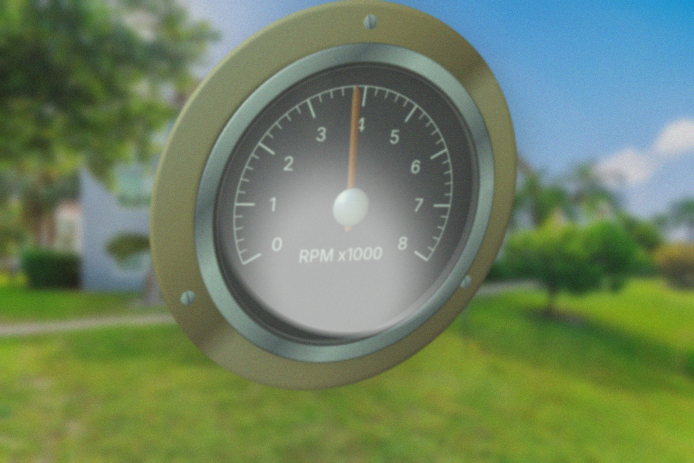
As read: value=3800 unit=rpm
